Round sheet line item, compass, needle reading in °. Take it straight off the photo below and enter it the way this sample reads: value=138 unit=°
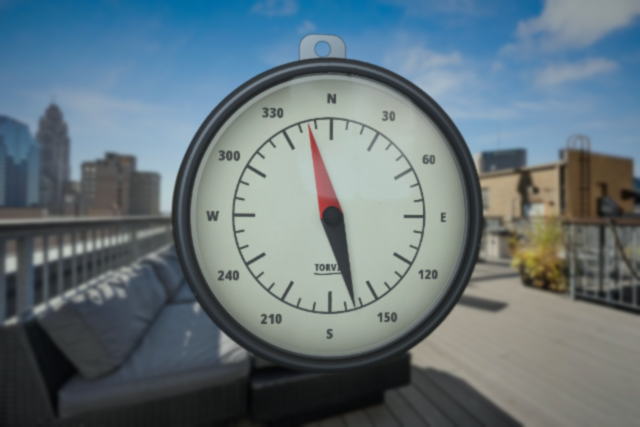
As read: value=345 unit=°
